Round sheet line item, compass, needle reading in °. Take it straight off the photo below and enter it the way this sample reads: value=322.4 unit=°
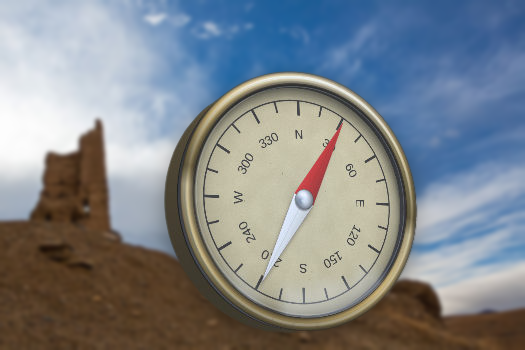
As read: value=30 unit=°
